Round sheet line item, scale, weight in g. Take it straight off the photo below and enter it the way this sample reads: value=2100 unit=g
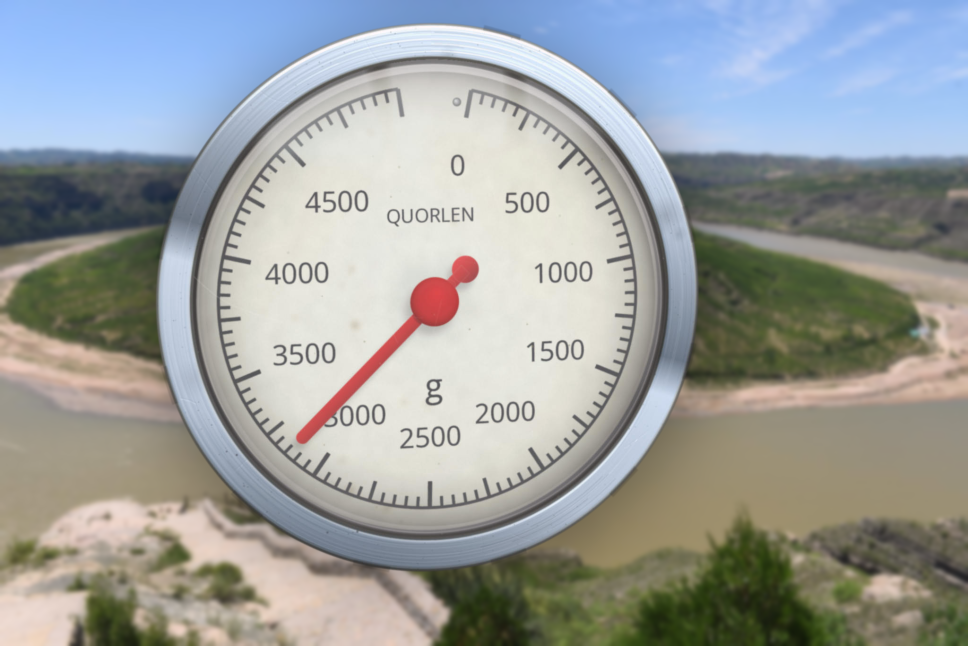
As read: value=3150 unit=g
